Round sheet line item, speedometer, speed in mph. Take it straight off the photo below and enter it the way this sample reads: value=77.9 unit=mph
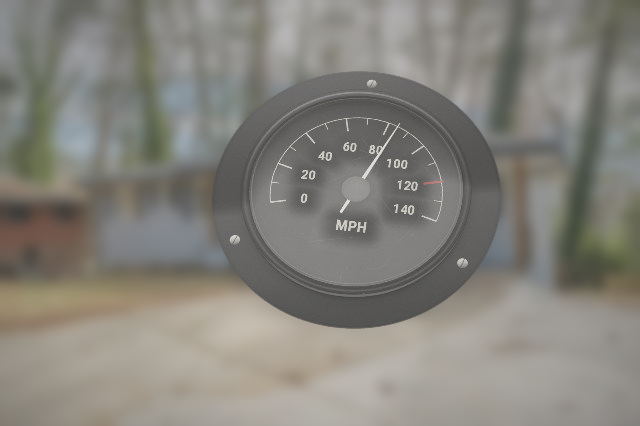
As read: value=85 unit=mph
